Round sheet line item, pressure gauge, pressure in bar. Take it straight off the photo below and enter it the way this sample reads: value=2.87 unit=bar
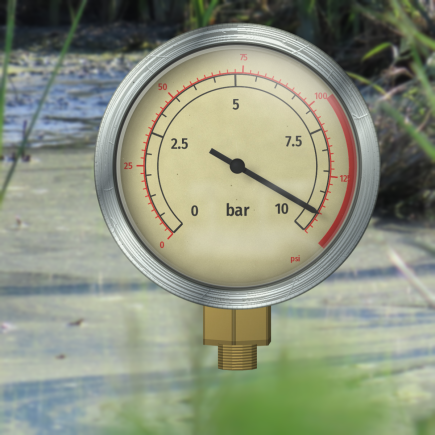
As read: value=9.5 unit=bar
